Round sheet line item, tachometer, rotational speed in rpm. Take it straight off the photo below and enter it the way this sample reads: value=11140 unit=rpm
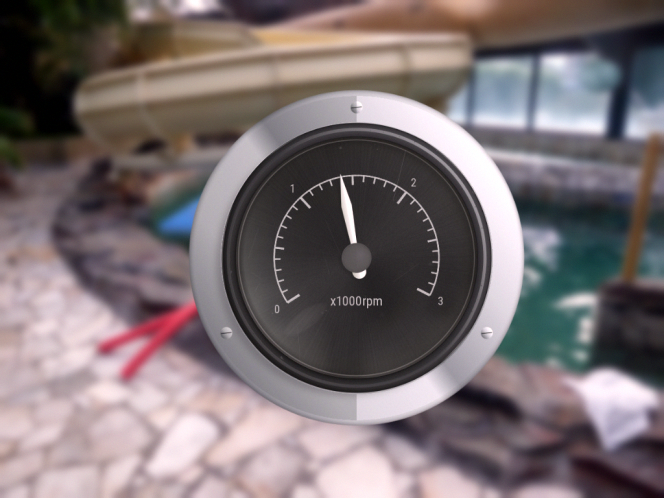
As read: value=1400 unit=rpm
